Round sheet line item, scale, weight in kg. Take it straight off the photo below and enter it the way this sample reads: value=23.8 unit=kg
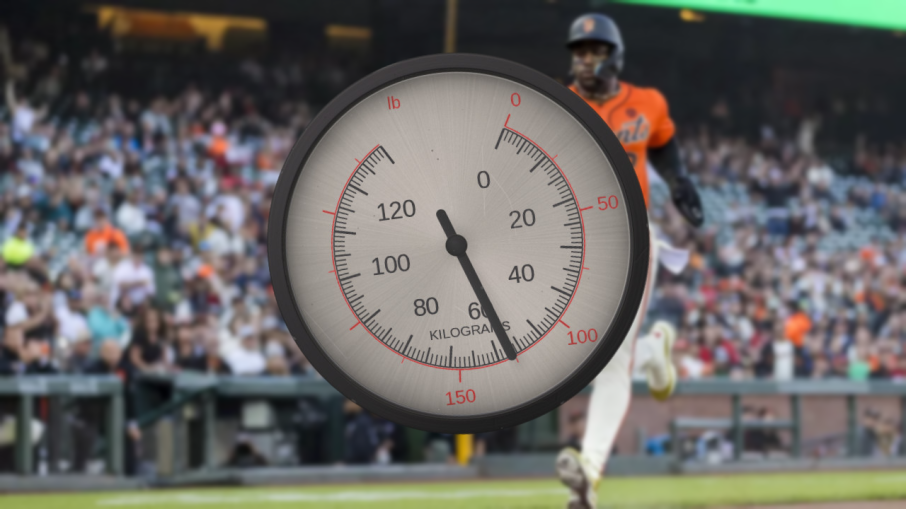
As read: value=57 unit=kg
